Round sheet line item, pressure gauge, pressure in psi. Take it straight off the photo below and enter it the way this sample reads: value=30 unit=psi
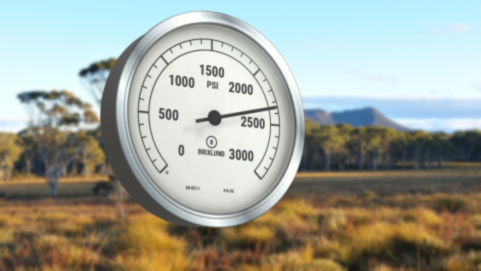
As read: value=2350 unit=psi
